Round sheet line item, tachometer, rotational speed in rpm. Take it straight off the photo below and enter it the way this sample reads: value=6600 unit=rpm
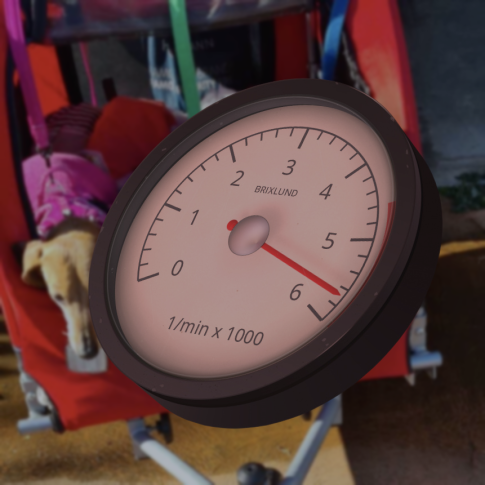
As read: value=5700 unit=rpm
